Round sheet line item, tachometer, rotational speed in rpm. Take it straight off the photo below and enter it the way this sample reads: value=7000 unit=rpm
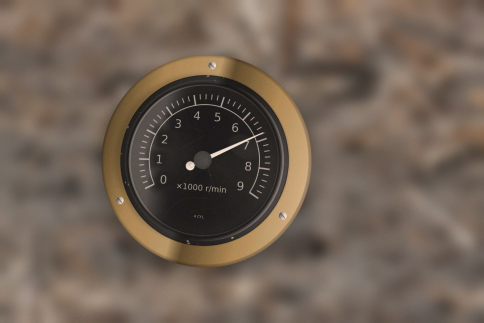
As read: value=6800 unit=rpm
